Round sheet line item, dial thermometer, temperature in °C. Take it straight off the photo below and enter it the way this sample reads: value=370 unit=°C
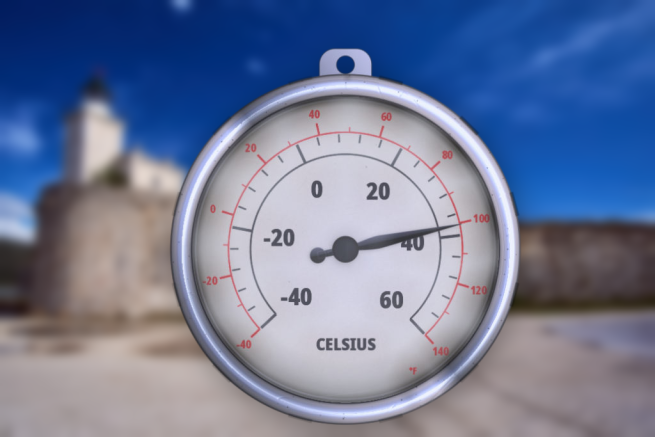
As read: value=38 unit=°C
